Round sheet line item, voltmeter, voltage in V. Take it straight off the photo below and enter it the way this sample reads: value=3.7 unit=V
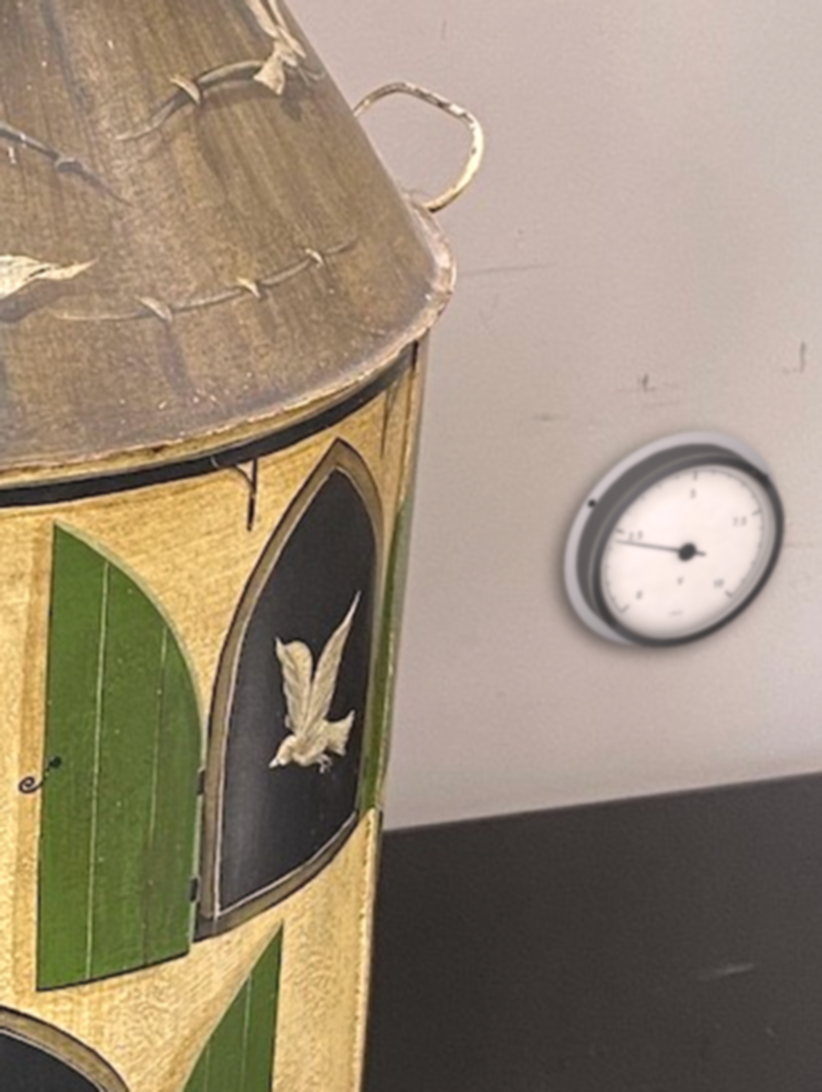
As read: value=2.25 unit=V
